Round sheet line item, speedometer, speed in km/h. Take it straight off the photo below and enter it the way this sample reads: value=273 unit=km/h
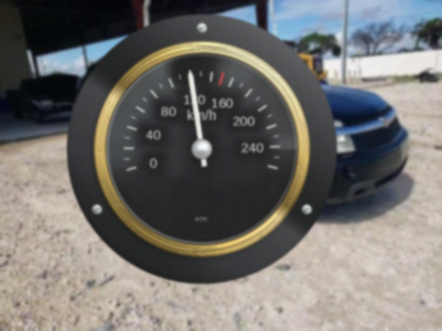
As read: value=120 unit=km/h
